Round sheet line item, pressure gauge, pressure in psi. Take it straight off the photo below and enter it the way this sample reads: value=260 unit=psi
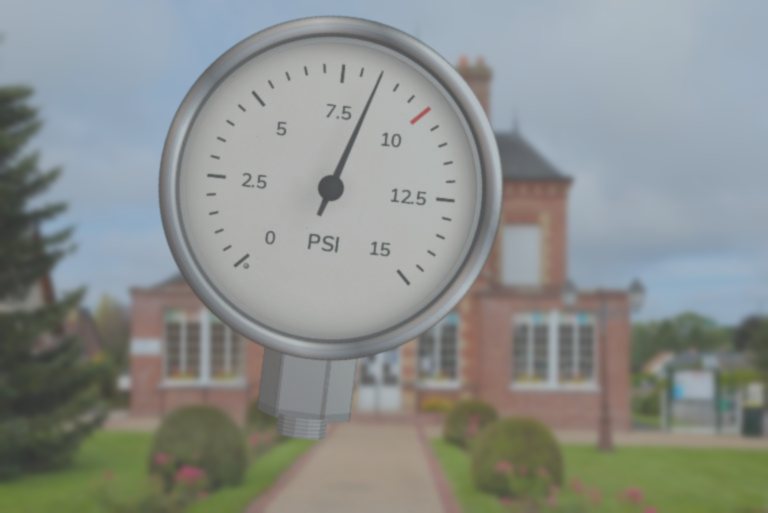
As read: value=8.5 unit=psi
